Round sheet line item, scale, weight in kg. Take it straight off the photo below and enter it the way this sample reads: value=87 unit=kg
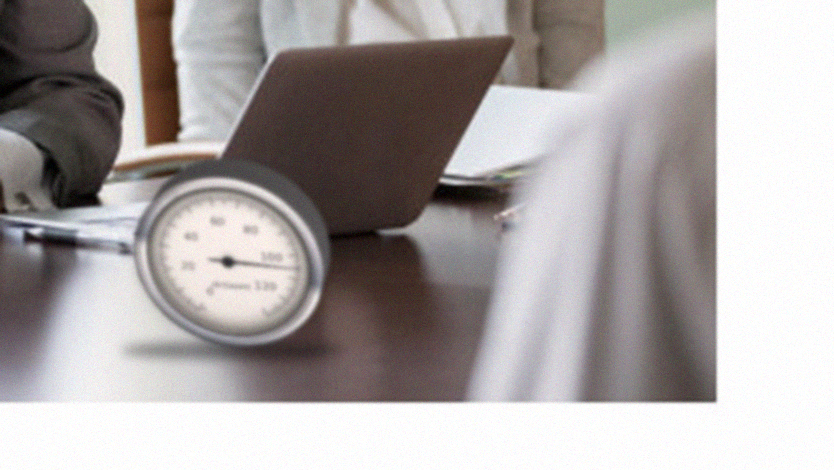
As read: value=105 unit=kg
